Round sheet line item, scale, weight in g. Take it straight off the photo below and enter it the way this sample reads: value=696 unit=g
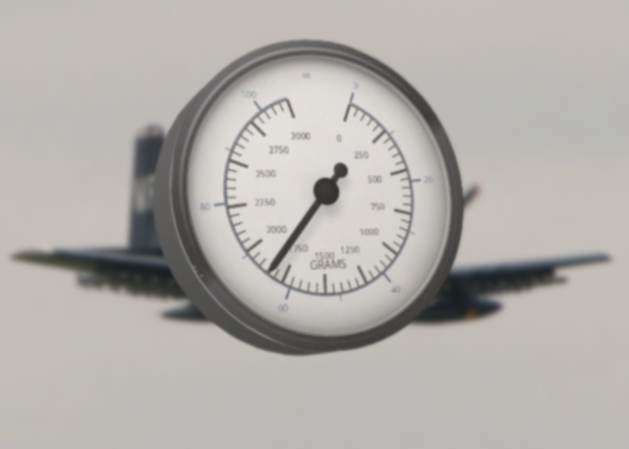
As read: value=1850 unit=g
